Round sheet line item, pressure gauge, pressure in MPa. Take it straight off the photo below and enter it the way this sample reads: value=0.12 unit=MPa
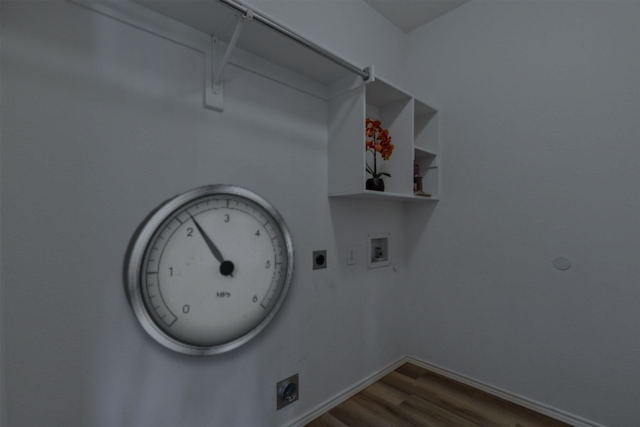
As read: value=2.2 unit=MPa
